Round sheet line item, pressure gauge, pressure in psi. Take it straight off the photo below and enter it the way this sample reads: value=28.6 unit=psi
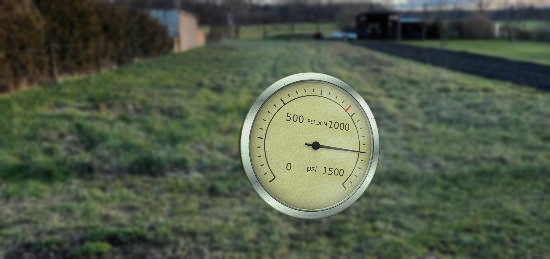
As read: value=1250 unit=psi
